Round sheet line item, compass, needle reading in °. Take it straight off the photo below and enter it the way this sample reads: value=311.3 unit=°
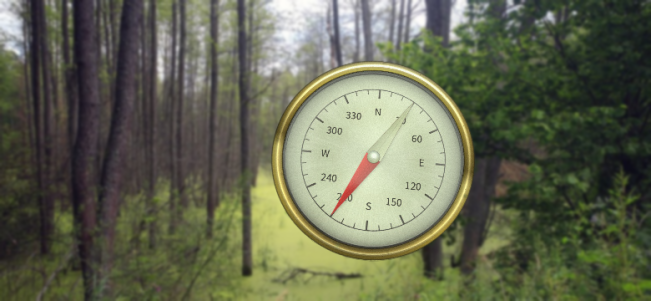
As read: value=210 unit=°
